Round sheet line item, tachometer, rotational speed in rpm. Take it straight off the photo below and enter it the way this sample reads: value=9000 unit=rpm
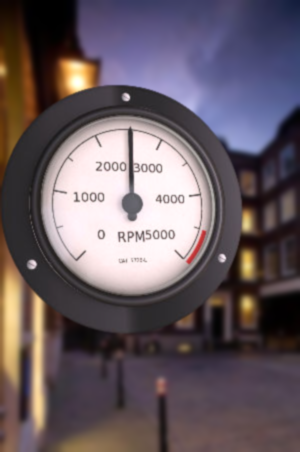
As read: value=2500 unit=rpm
